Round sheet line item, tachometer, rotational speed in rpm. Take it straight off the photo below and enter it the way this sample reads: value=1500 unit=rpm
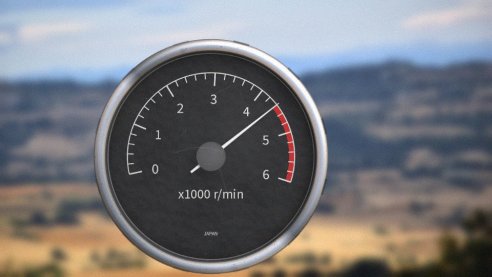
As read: value=4400 unit=rpm
